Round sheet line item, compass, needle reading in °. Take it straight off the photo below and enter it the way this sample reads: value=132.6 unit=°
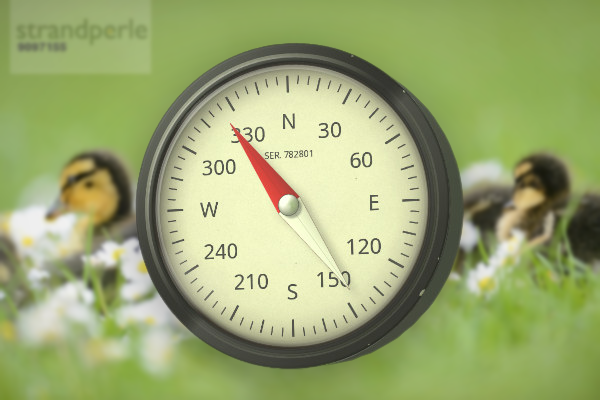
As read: value=325 unit=°
